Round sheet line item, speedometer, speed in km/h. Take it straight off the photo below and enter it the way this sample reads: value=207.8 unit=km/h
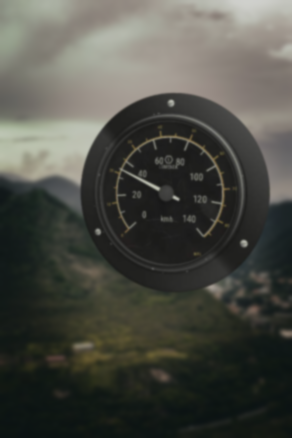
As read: value=35 unit=km/h
